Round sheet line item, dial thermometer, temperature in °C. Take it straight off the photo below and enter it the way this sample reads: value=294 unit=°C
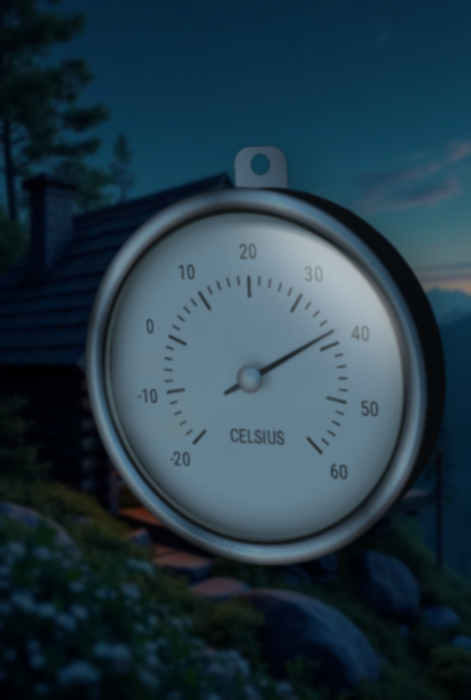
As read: value=38 unit=°C
